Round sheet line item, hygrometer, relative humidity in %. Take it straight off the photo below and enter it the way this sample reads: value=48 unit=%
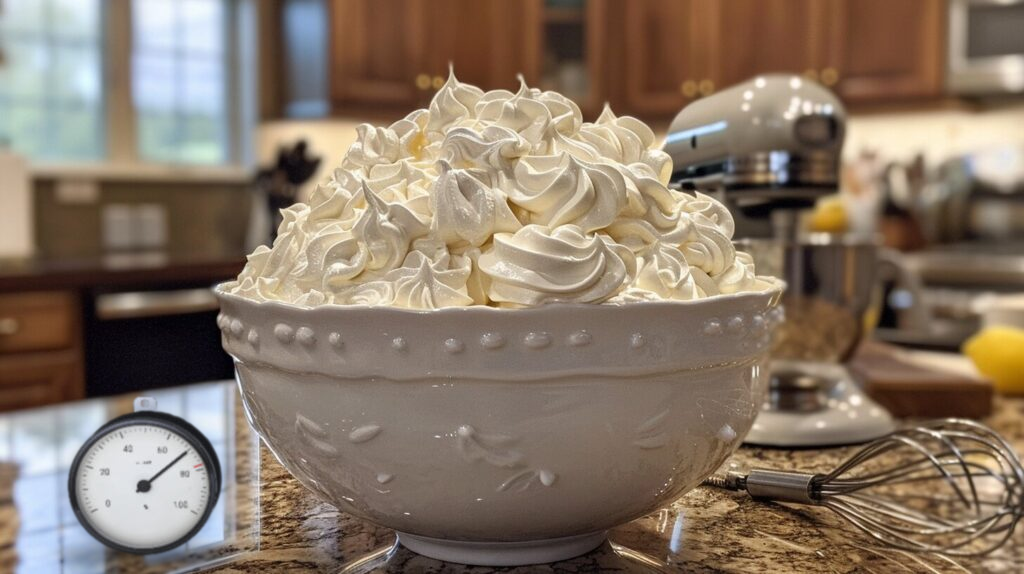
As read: value=70 unit=%
